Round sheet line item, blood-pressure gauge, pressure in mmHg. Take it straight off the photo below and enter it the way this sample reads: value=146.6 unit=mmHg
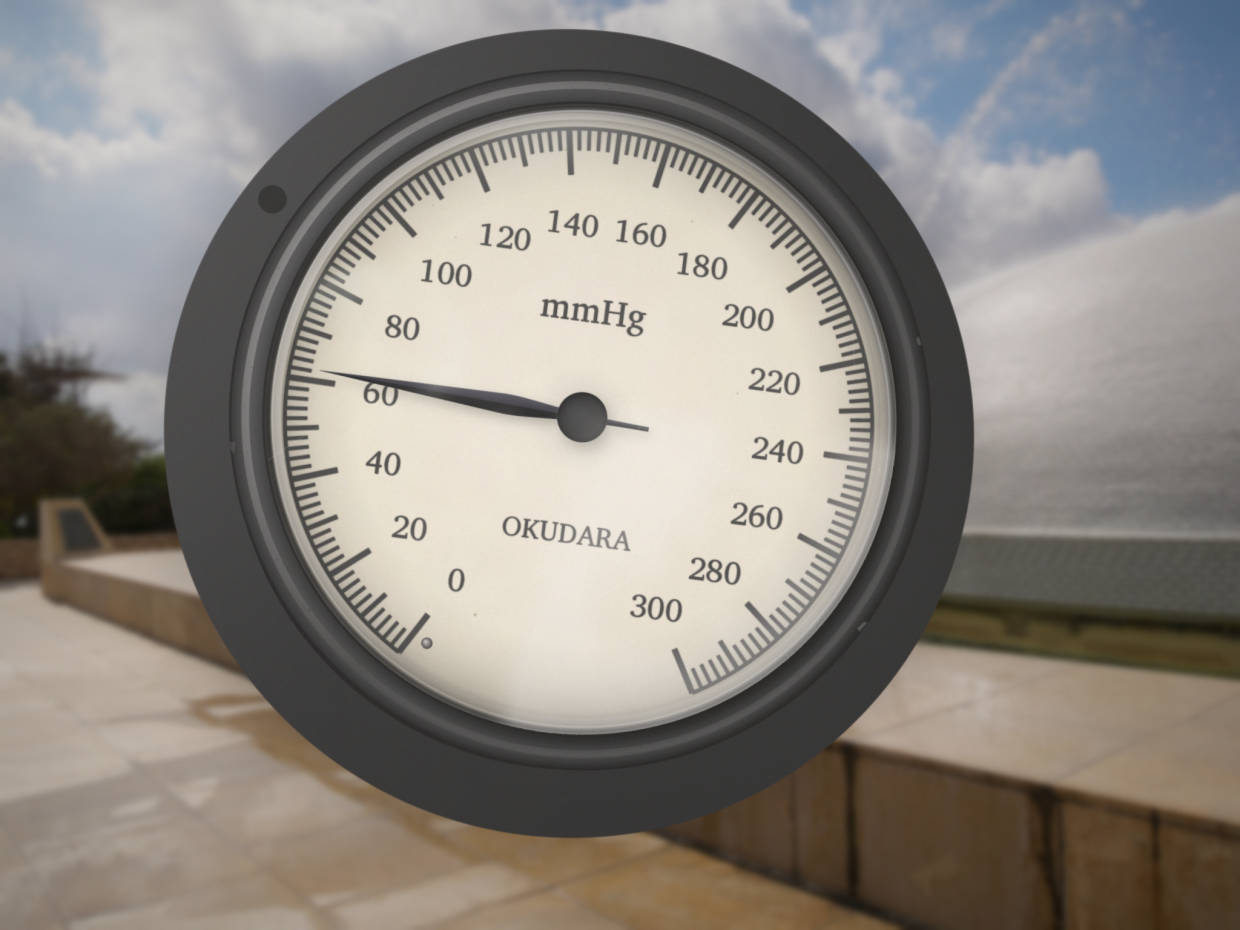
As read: value=62 unit=mmHg
